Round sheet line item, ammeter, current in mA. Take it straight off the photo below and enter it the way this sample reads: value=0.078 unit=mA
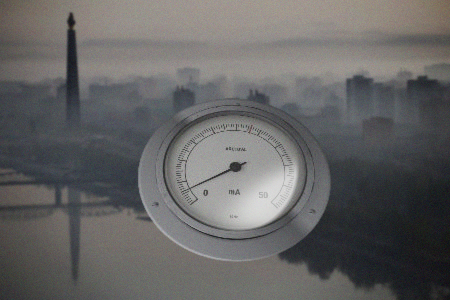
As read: value=2.5 unit=mA
